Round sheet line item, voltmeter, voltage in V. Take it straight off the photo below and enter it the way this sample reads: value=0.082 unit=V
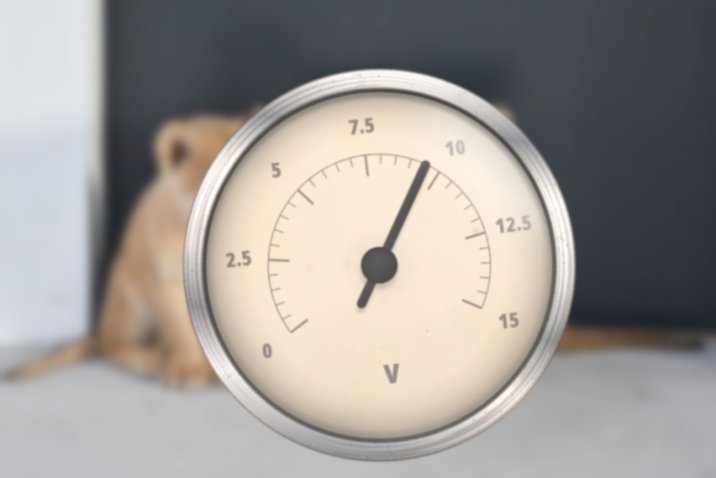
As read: value=9.5 unit=V
